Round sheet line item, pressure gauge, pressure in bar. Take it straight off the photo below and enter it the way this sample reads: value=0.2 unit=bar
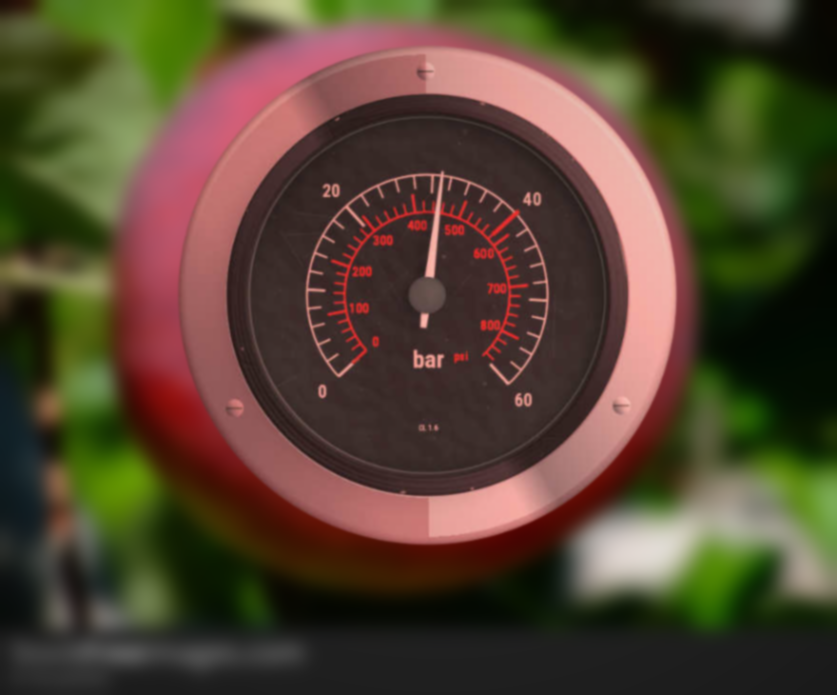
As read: value=31 unit=bar
